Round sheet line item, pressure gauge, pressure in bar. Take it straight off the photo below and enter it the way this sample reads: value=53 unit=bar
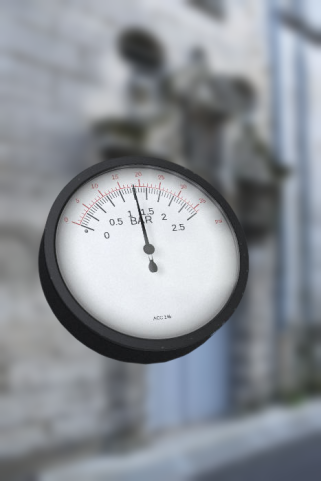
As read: value=1.25 unit=bar
